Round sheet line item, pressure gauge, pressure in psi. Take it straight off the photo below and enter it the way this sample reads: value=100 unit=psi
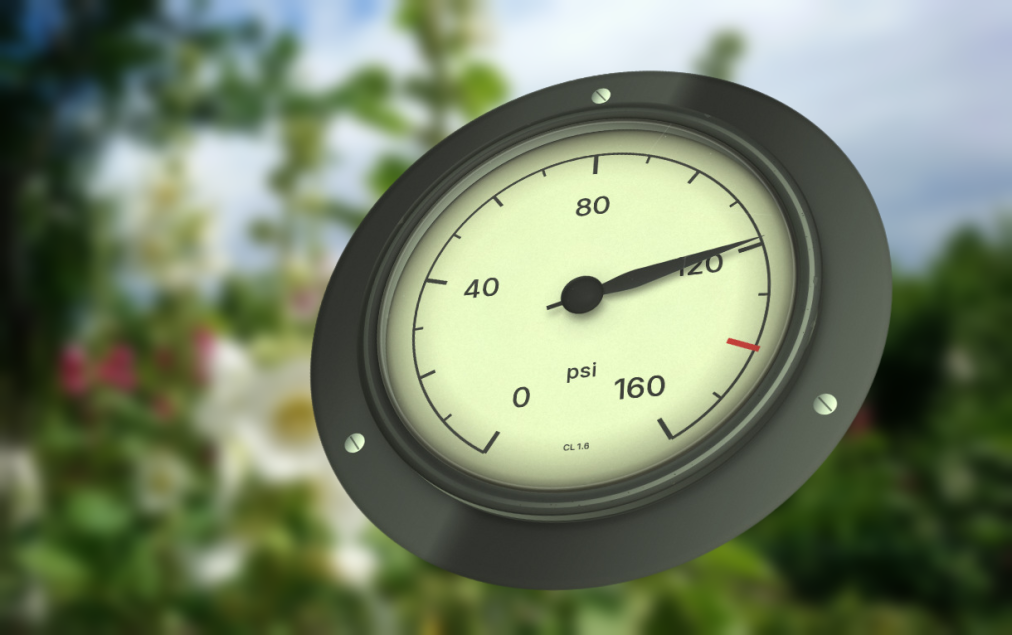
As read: value=120 unit=psi
